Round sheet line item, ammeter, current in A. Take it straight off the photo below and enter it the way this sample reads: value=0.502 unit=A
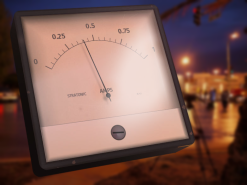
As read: value=0.4 unit=A
